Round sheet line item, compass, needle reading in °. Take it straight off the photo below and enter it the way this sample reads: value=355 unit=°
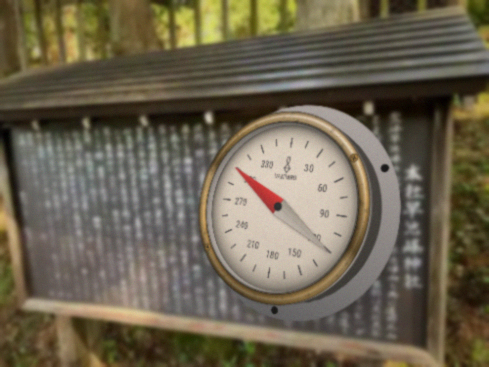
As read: value=300 unit=°
